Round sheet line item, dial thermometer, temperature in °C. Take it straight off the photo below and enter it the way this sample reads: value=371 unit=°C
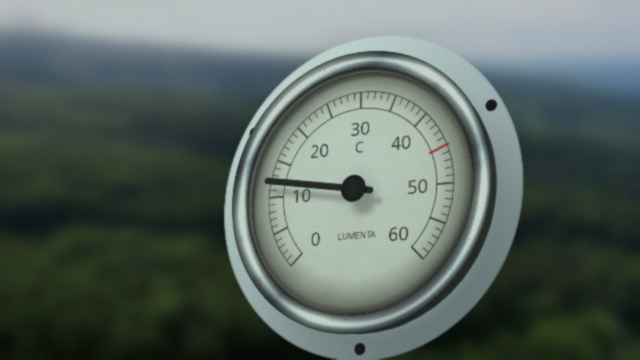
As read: value=12 unit=°C
